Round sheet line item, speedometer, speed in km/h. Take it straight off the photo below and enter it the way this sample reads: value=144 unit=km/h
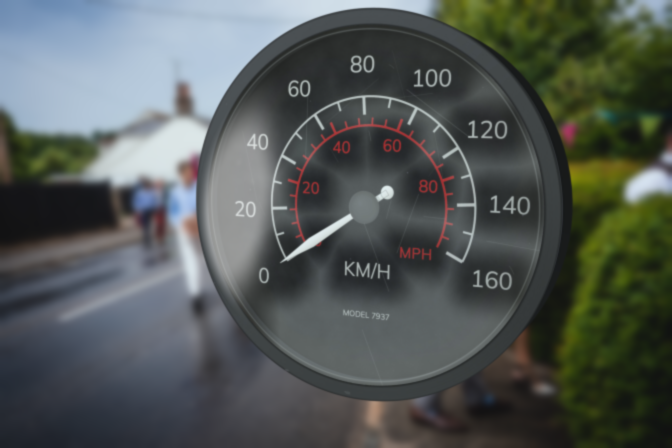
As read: value=0 unit=km/h
